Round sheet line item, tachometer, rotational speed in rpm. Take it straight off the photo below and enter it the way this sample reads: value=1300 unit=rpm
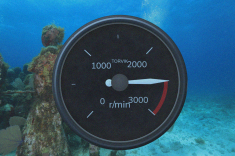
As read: value=2500 unit=rpm
